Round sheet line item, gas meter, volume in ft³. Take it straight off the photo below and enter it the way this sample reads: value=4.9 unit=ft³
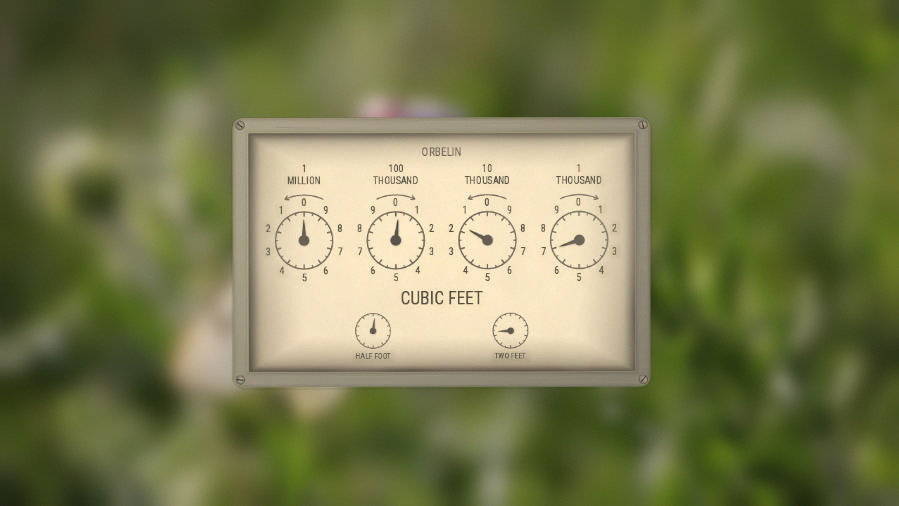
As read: value=1700 unit=ft³
